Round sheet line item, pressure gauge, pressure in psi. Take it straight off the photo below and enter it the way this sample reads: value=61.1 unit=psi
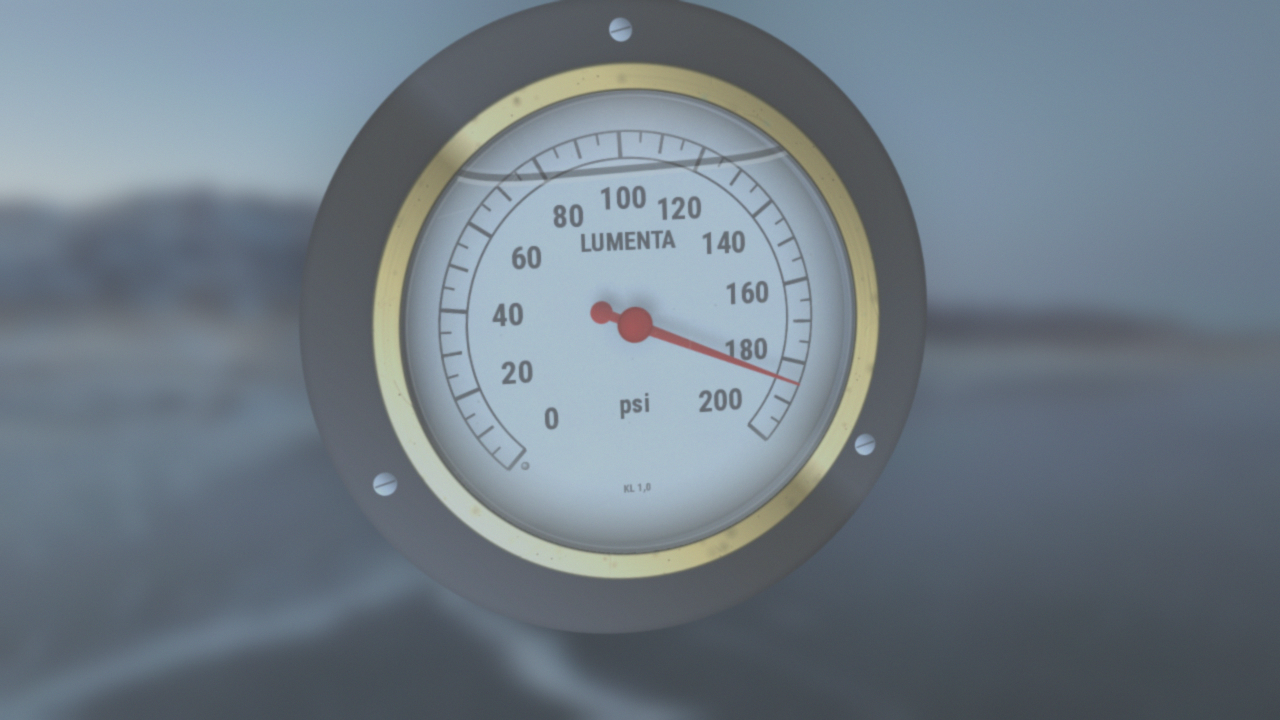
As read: value=185 unit=psi
